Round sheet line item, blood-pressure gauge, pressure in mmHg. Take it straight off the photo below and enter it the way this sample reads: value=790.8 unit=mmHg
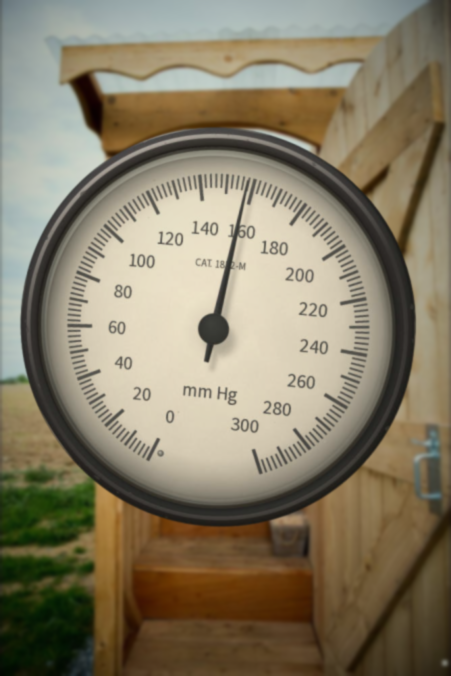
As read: value=158 unit=mmHg
